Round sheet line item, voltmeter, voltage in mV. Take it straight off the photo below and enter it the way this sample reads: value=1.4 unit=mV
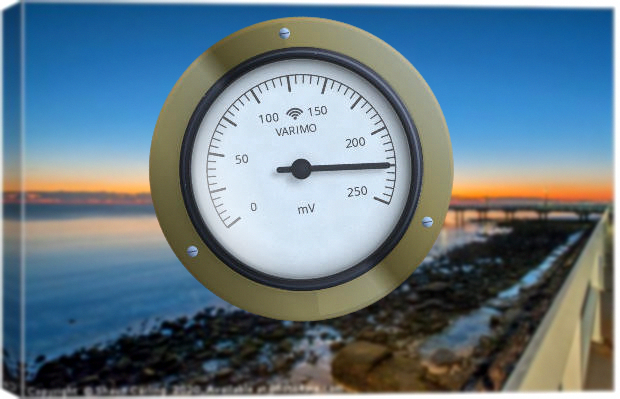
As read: value=225 unit=mV
